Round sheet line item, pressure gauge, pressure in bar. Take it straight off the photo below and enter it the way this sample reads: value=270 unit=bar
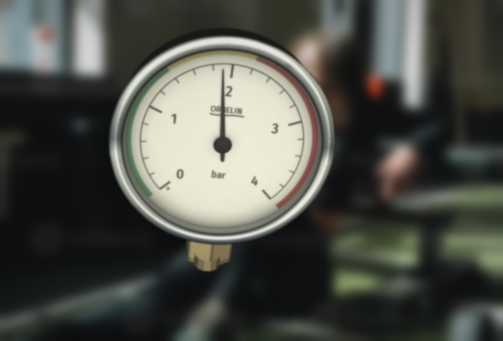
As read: value=1.9 unit=bar
